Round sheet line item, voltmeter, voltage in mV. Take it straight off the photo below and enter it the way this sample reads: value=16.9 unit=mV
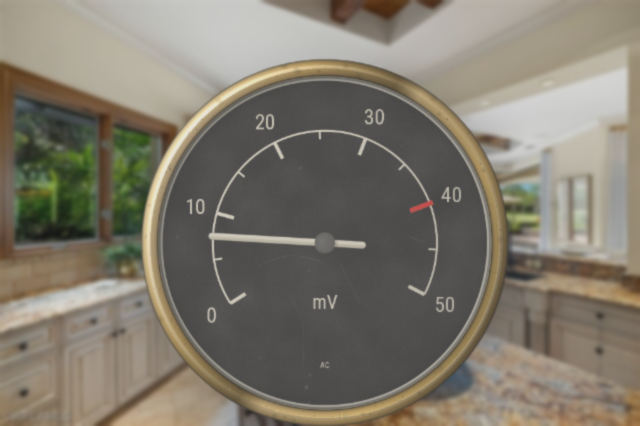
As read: value=7.5 unit=mV
